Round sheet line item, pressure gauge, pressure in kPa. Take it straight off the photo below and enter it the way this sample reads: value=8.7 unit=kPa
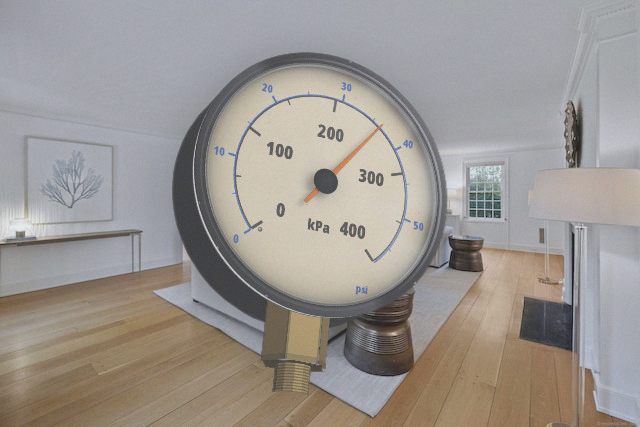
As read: value=250 unit=kPa
